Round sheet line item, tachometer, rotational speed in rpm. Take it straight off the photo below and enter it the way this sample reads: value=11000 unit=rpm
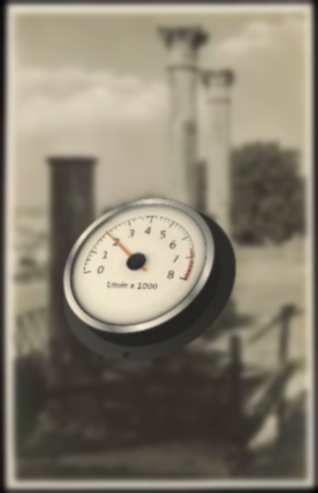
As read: value=2000 unit=rpm
